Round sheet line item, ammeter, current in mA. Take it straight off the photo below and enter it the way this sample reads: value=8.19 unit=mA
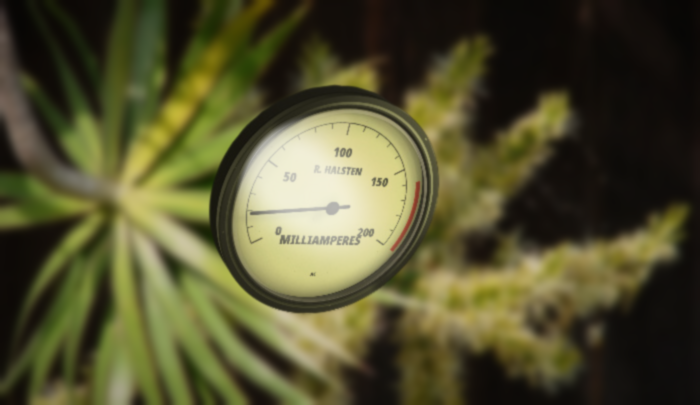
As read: value=20 unit=mA
